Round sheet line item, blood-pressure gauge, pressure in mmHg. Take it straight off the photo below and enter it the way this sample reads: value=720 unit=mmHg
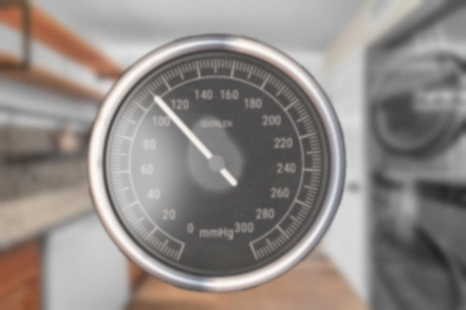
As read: value=110 unit=mmHg
